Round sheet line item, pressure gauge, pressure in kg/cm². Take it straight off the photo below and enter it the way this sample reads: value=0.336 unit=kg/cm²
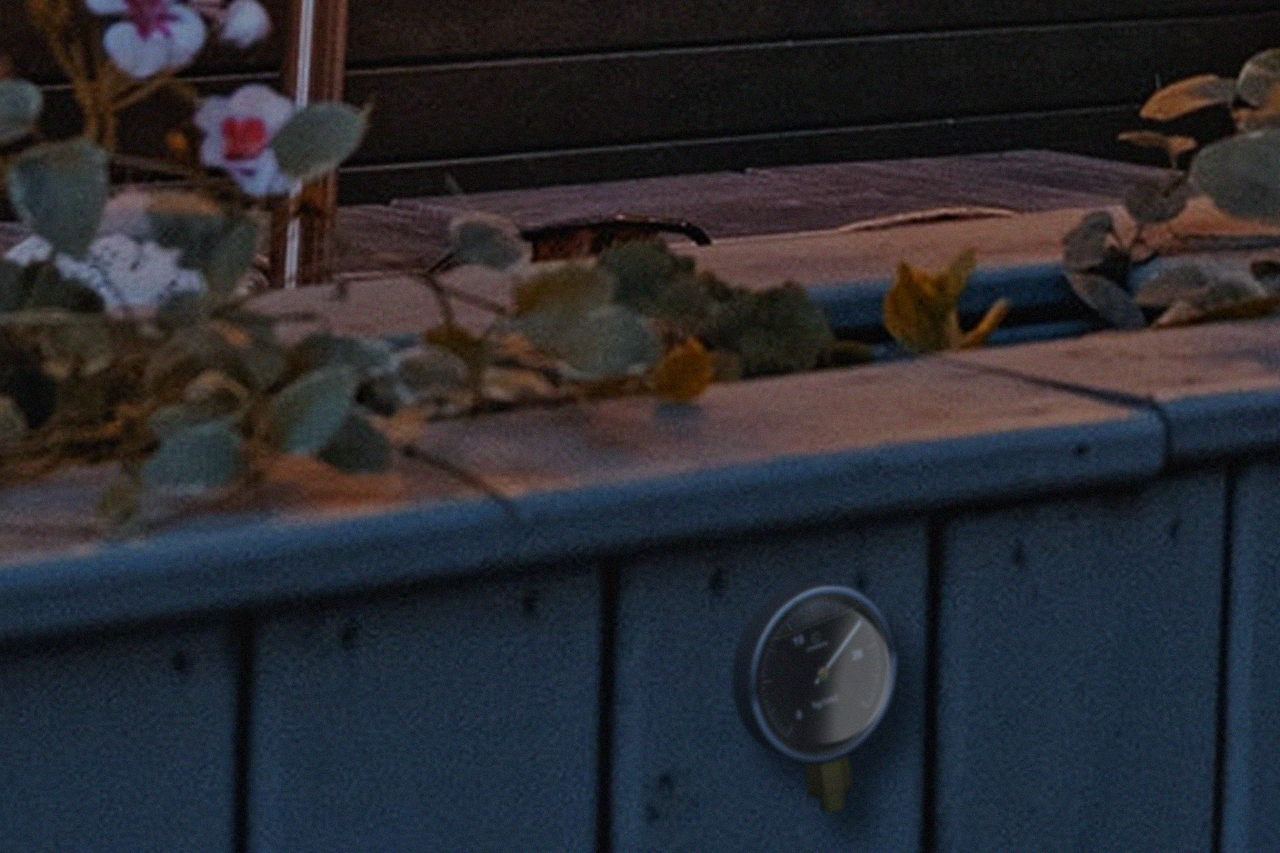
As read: value=17.5 unit=kg/cm²
